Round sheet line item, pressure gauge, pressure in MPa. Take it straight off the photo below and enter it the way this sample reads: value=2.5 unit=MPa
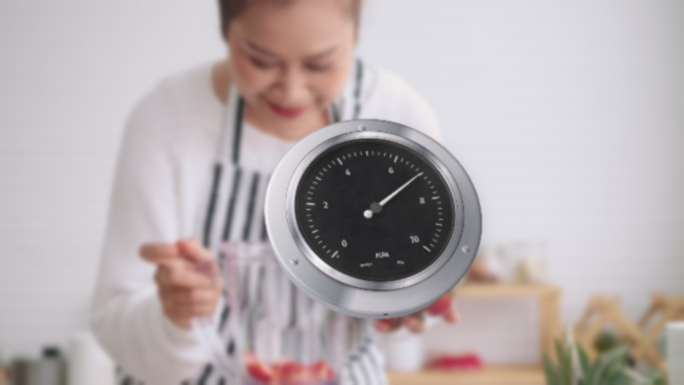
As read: value=7 unit=MPa
